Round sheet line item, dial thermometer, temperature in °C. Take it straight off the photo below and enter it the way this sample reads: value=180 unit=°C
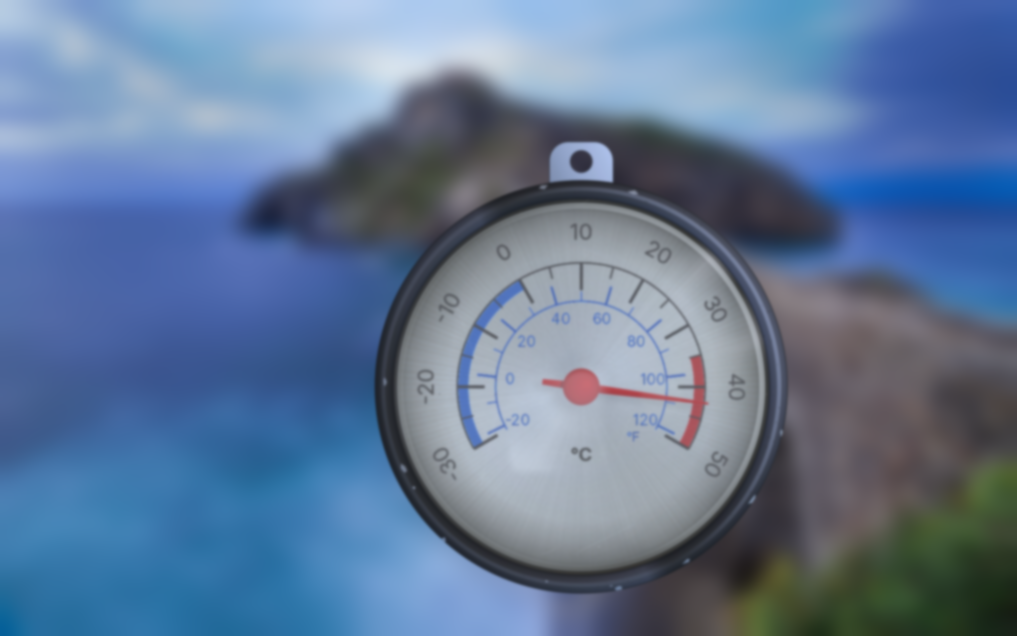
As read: value=42.5 unit=°C
